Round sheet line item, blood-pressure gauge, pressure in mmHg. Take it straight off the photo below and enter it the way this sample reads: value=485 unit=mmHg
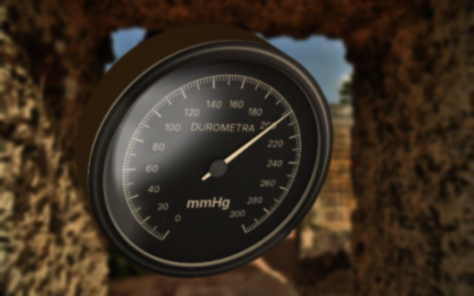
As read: value=200 unit=mmHg
